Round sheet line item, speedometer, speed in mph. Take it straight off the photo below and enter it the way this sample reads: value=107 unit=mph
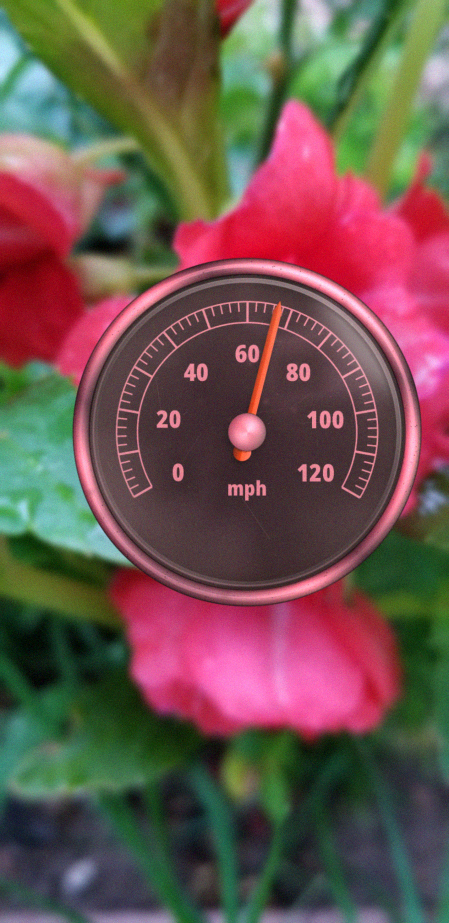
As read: value=67 unit=mph
